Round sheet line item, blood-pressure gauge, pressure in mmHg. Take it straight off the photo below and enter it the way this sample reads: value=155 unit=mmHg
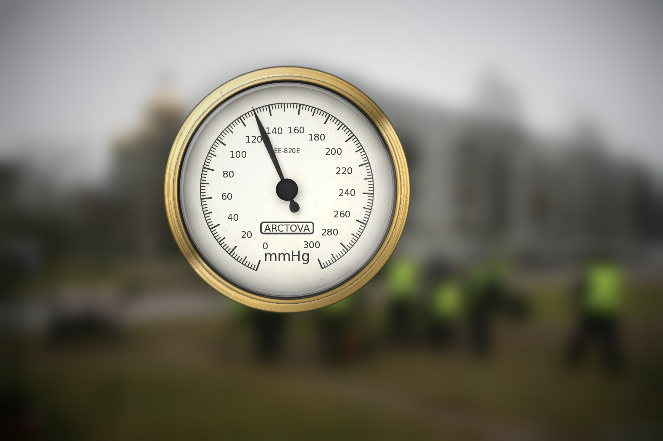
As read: value=130 unit=mmHg
